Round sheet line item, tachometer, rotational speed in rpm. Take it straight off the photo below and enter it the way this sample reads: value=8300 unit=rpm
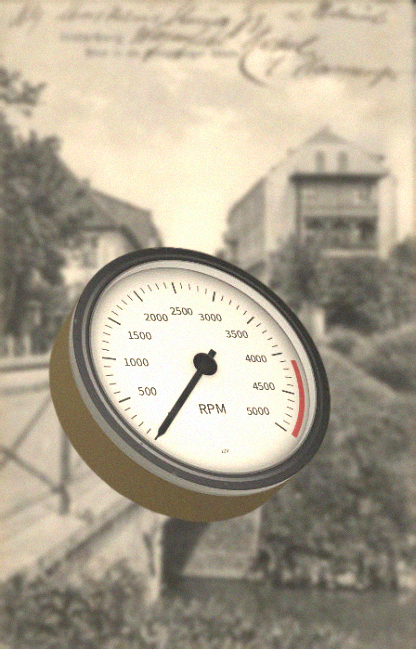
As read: value=0 unit=rpm
